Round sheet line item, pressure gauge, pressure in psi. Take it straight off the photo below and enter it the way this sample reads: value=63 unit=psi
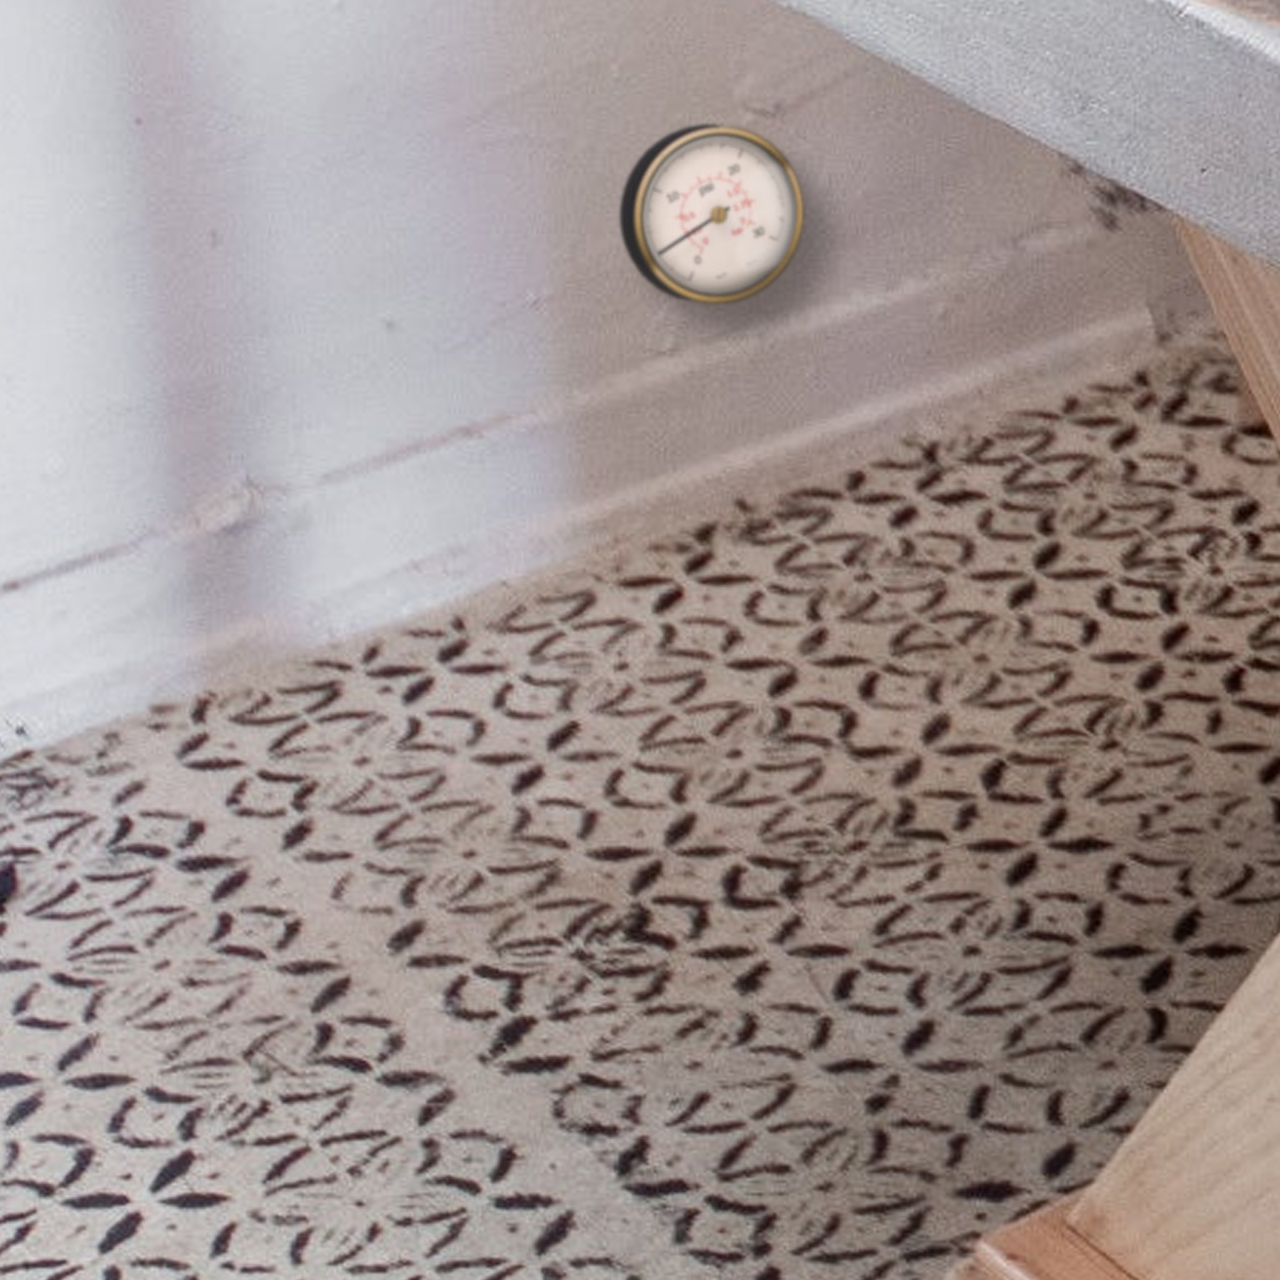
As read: value=4 unit=psi
